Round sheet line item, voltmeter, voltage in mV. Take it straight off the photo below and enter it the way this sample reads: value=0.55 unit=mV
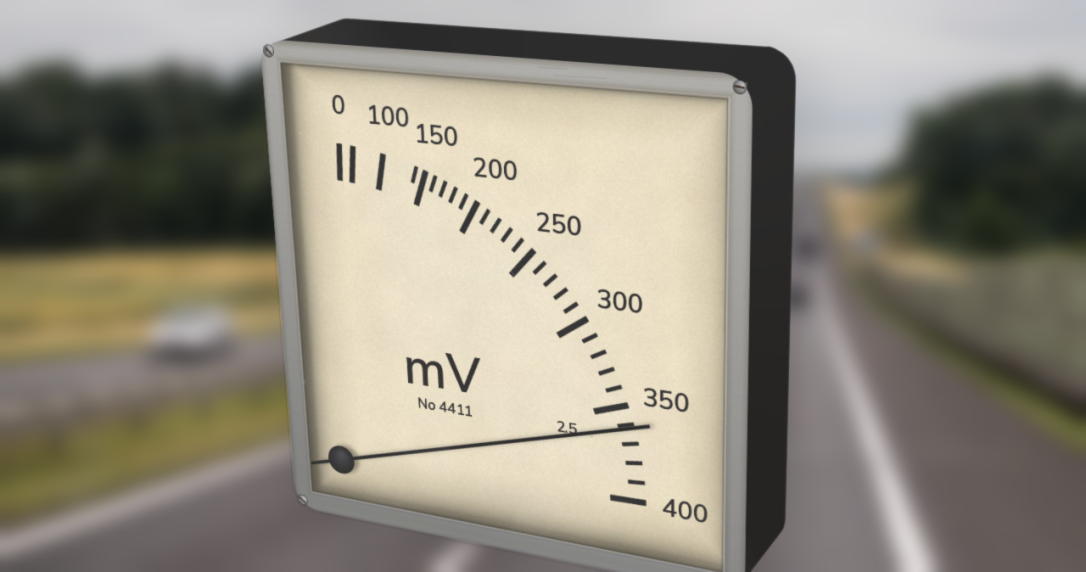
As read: value=360 unit=mV
